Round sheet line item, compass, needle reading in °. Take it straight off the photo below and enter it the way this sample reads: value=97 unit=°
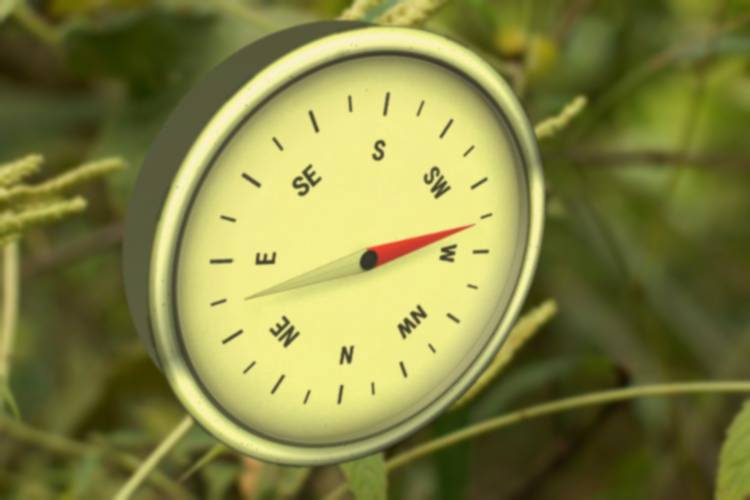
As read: value=255 unit=°
